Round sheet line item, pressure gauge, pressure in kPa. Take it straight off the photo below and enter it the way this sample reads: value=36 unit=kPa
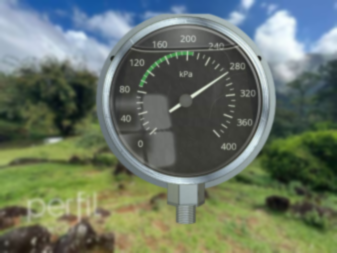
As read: value=280 unit=kPa
